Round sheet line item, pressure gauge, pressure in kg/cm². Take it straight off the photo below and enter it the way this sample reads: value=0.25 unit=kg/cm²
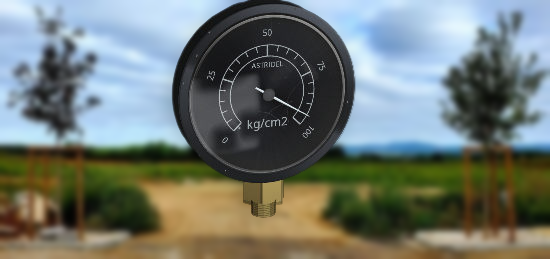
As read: value=95 unit=kg/cm²
